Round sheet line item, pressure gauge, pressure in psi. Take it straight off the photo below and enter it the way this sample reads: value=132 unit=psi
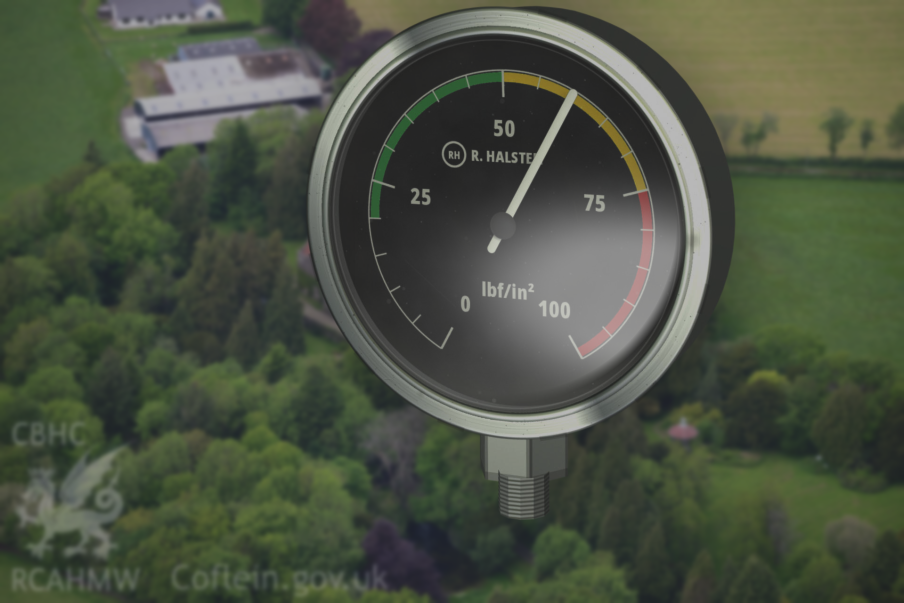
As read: value=60 unit=psi
